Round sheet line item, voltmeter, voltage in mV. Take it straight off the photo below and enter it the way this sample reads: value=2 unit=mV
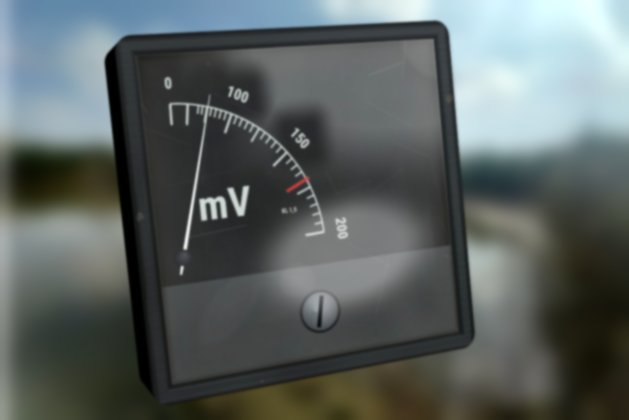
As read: value=75 unit=mV
